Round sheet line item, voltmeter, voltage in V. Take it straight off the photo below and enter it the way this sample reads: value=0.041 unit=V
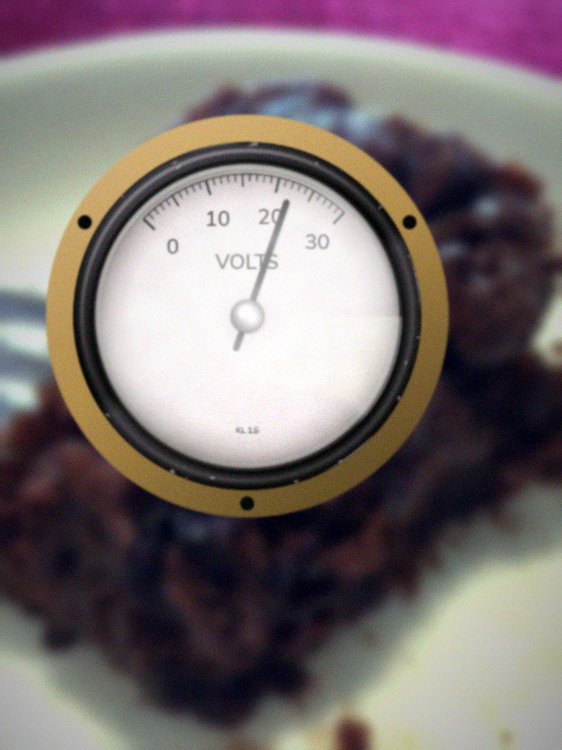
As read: value=22 unit=V
